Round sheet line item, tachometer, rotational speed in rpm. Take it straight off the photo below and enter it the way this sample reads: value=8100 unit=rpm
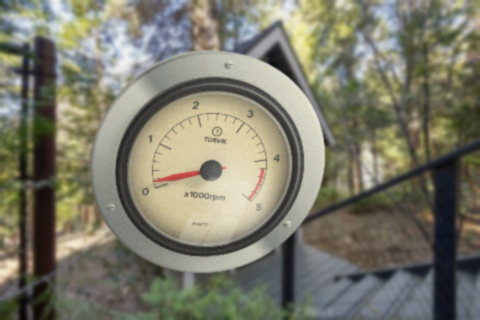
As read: value=200 unit=rpm
